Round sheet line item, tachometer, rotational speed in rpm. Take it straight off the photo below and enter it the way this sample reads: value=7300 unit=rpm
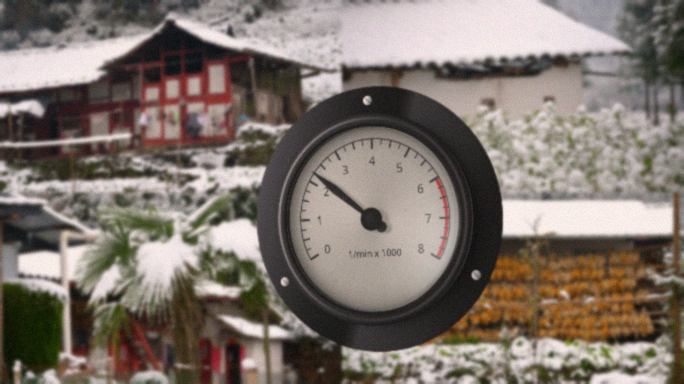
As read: value=2250 unit=rpm
